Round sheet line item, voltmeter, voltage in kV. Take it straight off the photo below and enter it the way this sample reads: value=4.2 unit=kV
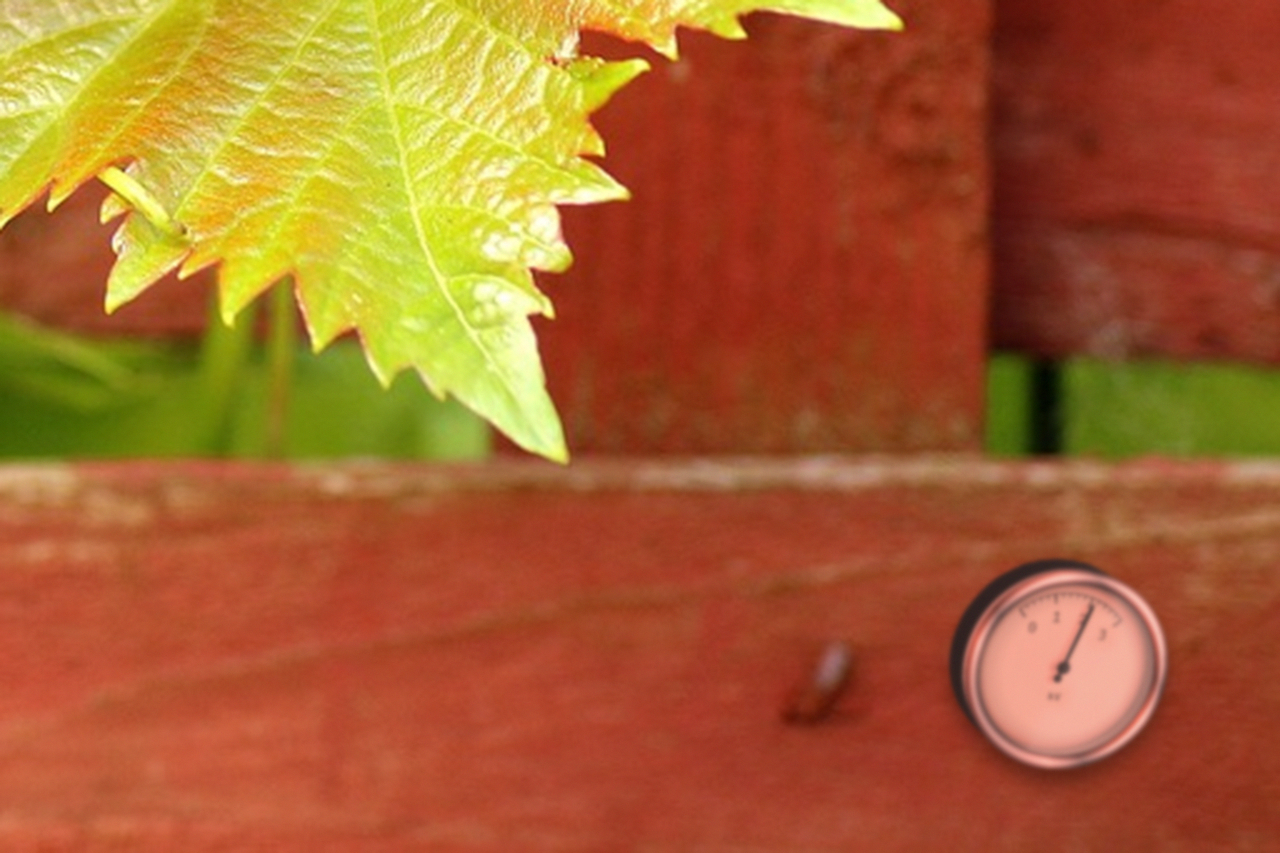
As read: value=2 unit=kV
